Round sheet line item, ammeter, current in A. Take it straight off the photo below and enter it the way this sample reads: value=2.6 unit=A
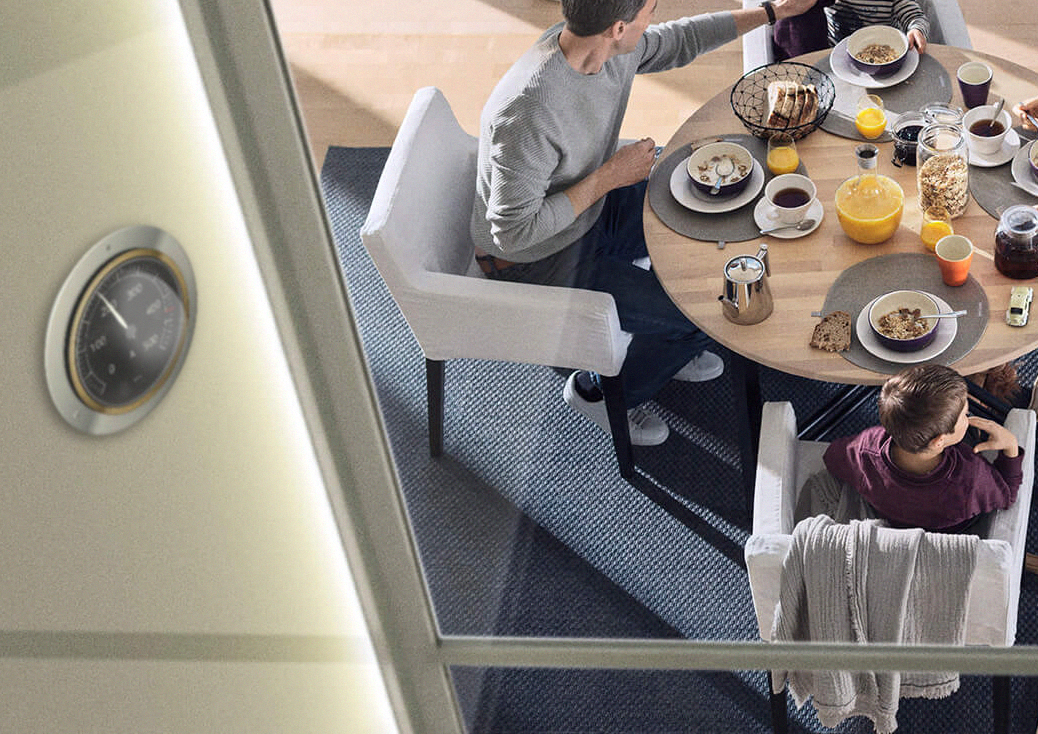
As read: value=200 unit=A
